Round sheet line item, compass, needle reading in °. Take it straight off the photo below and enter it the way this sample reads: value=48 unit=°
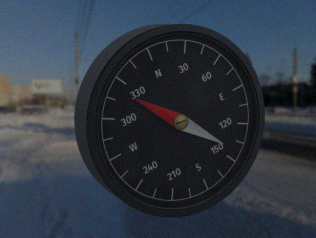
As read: value=322.5 unit=°
